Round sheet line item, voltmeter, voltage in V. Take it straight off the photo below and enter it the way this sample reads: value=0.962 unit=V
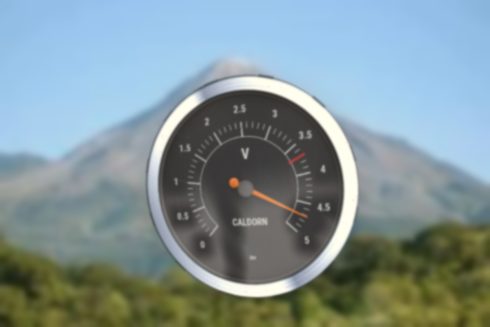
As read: value=4.7 unit=V
